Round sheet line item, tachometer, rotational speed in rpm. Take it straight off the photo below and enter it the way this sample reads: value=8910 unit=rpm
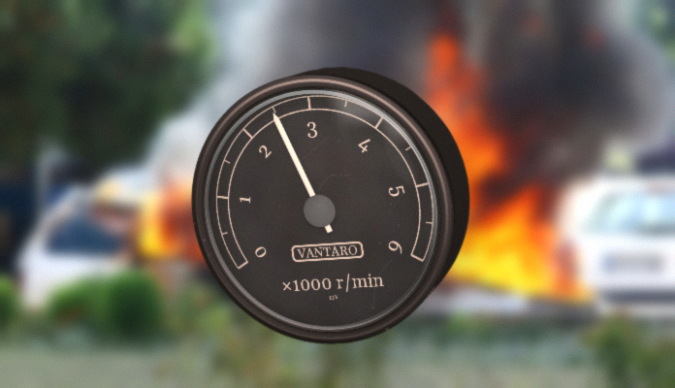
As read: value=2500 unit=rpm
